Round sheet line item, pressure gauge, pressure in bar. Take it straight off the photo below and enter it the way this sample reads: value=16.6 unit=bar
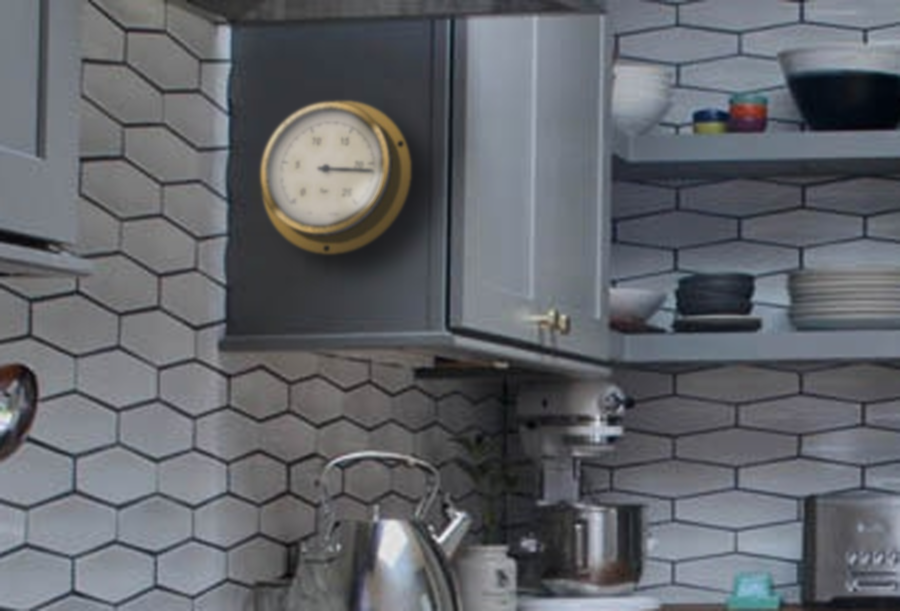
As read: value=21 unit=bar
